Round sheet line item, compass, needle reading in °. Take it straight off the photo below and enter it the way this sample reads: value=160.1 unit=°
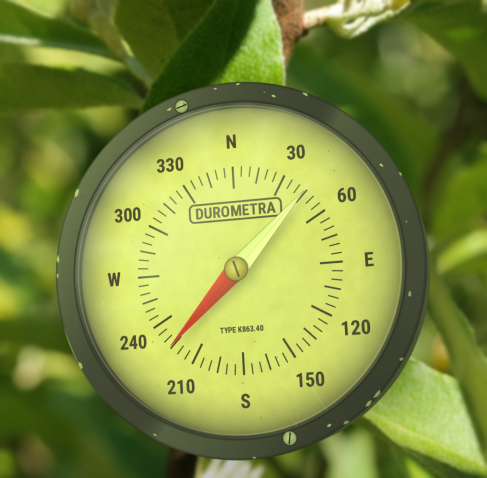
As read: value=225 unit=°
